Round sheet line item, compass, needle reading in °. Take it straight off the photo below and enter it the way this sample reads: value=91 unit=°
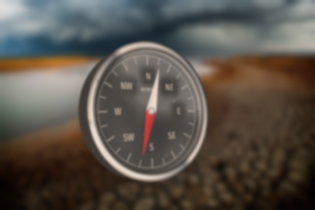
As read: value=195 unit=°
